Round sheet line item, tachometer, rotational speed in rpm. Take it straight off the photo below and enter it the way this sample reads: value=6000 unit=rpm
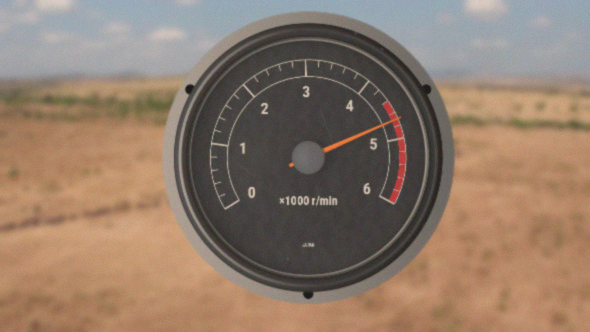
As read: value=4700 unit=rpm
